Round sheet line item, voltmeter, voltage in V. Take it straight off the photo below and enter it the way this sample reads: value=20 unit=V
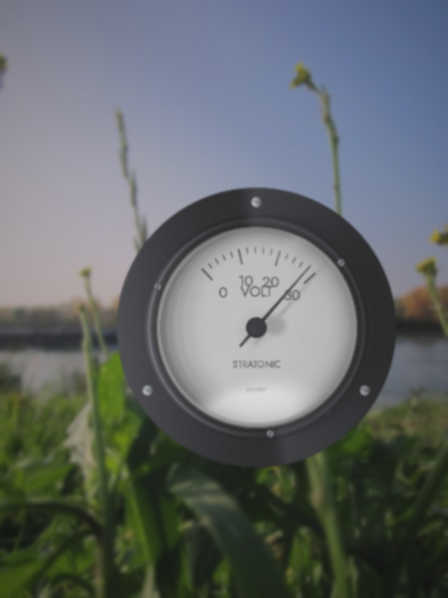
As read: value=28 unit=V
